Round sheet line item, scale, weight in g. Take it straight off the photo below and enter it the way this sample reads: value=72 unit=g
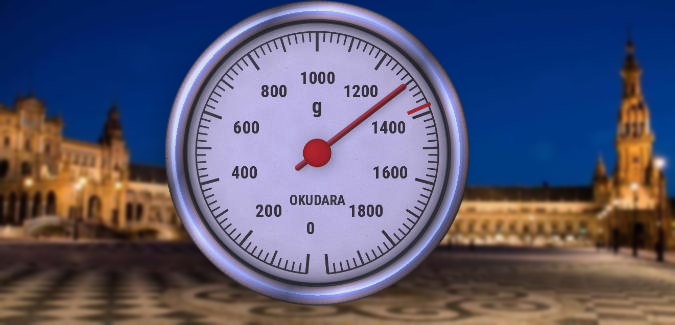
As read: value=1300 unit=g
